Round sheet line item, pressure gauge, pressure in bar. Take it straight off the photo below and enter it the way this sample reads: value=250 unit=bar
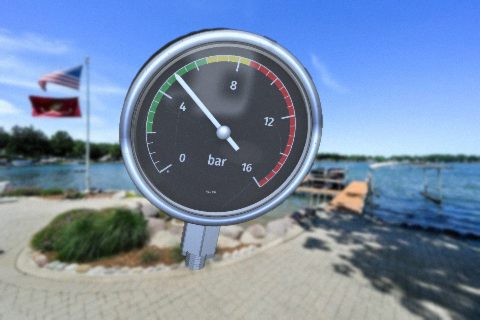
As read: value=5 unit=bar
